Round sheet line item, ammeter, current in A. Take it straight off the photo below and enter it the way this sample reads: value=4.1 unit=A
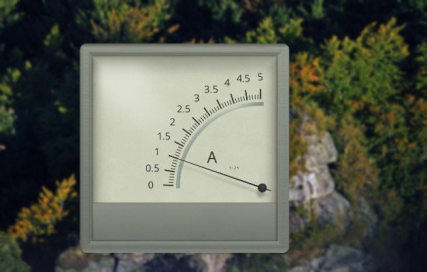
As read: value=1 unit=A
